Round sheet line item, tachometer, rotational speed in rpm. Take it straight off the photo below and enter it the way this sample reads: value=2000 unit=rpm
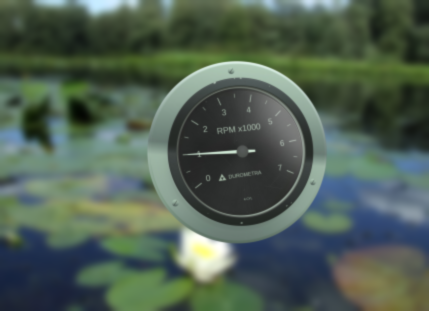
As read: value=1000 unit=rpm
